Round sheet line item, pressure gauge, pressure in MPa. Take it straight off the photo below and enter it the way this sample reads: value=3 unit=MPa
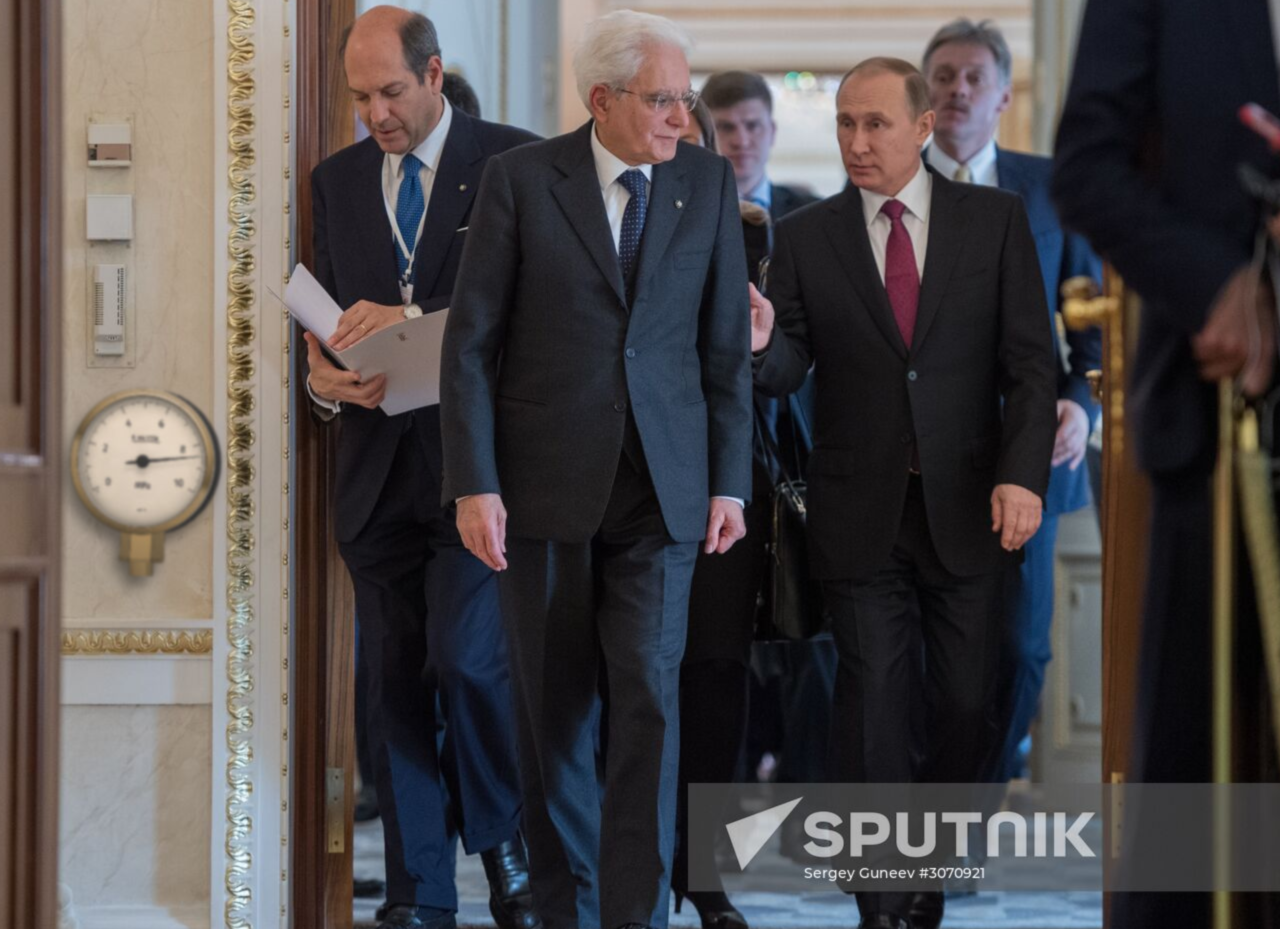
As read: value=8.5 unit=MPa
